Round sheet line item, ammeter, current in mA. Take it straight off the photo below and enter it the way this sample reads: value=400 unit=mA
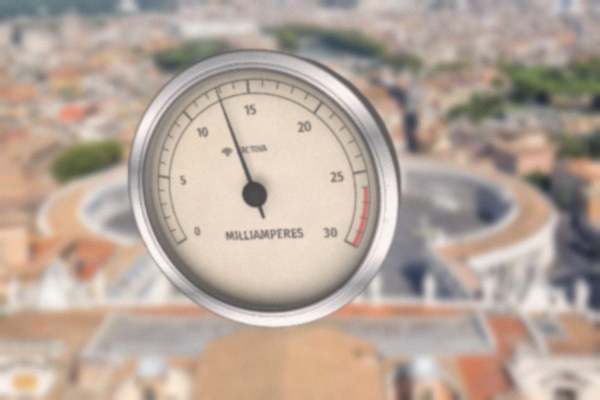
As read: value=13 unit=mA
